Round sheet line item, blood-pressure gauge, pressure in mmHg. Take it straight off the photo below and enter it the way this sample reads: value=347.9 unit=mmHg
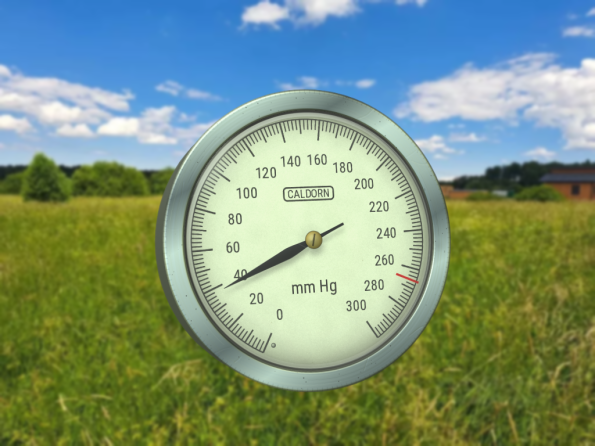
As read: value=38 unit=mmHg
